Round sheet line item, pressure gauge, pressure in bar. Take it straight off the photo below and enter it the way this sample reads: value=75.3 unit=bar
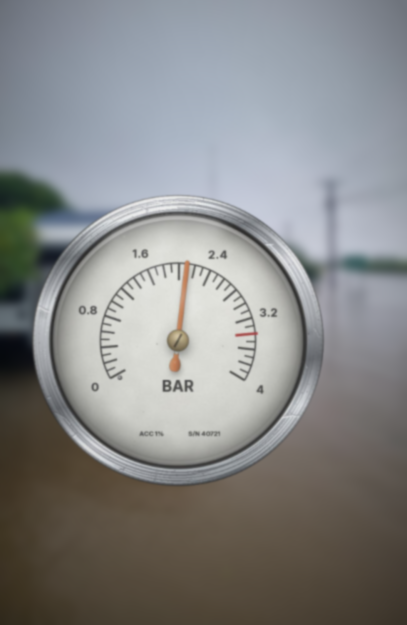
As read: value=2.1 unit=bar
